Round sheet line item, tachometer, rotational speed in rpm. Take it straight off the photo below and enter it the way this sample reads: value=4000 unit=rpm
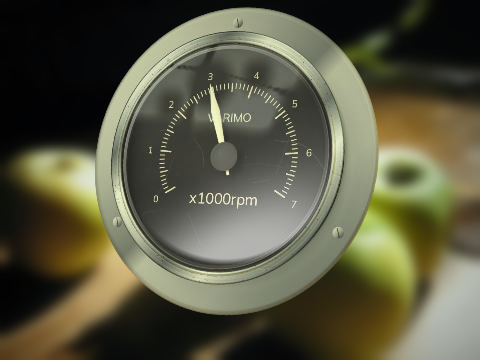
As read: value=3000 unit=rpm
